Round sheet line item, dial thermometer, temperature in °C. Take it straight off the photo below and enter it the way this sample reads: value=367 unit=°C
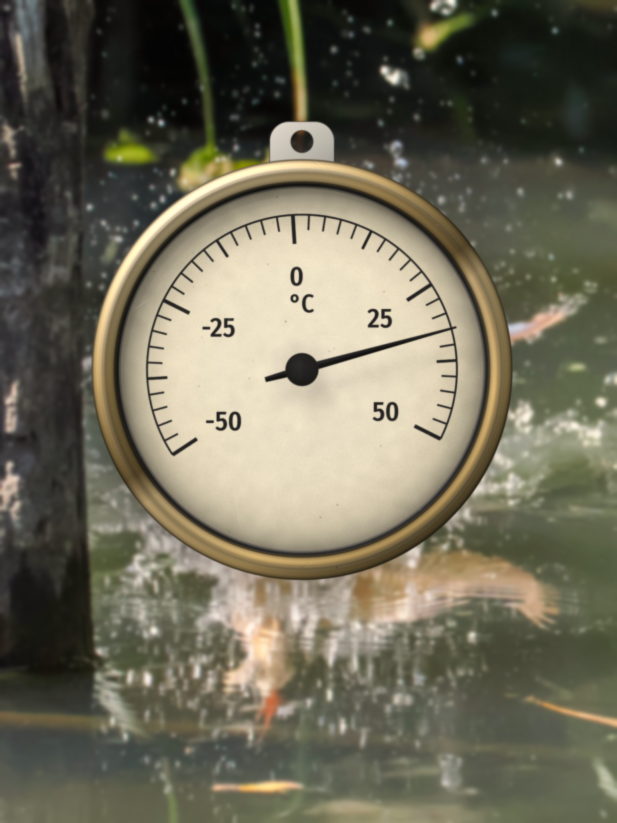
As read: value=32.5 unit=°C
